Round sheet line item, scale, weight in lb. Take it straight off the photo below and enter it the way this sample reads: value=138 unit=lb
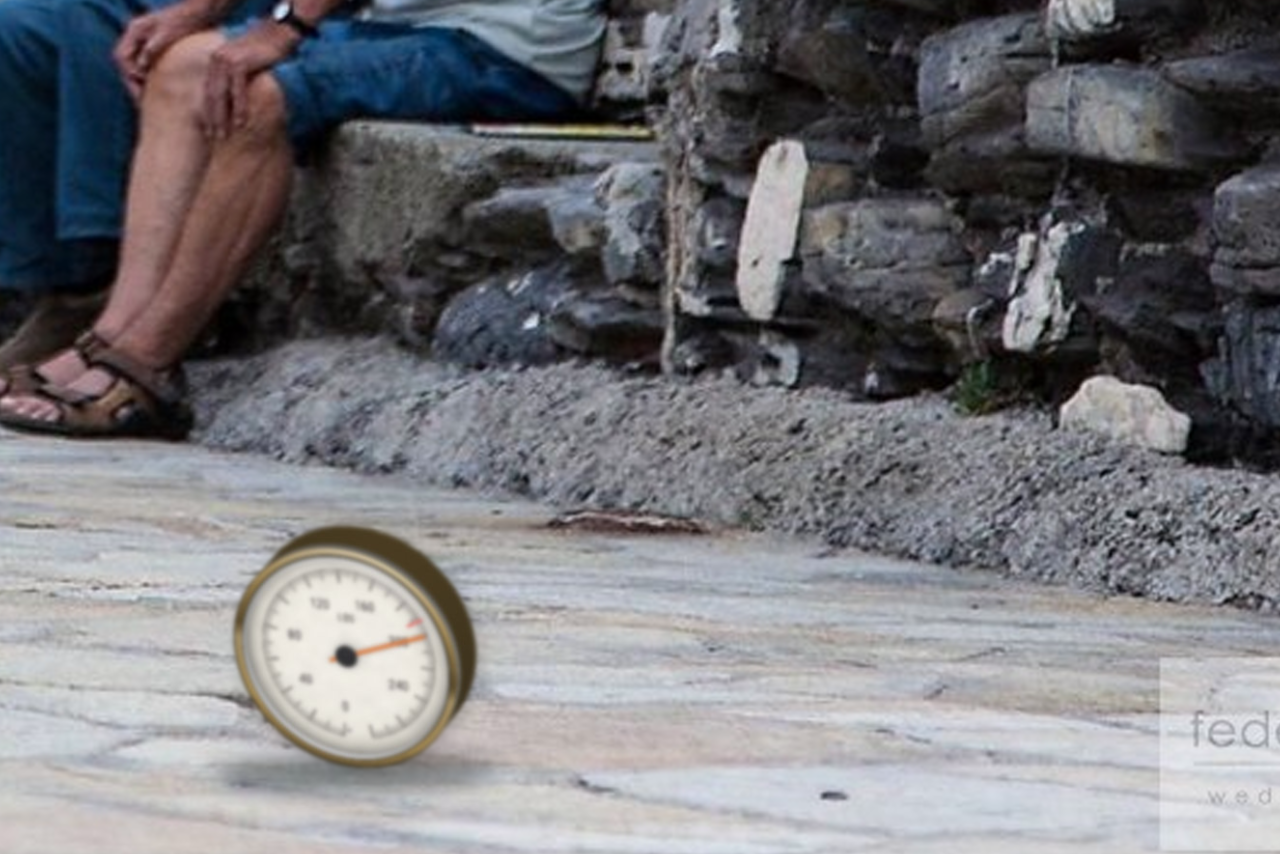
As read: value=200 unit=lb
